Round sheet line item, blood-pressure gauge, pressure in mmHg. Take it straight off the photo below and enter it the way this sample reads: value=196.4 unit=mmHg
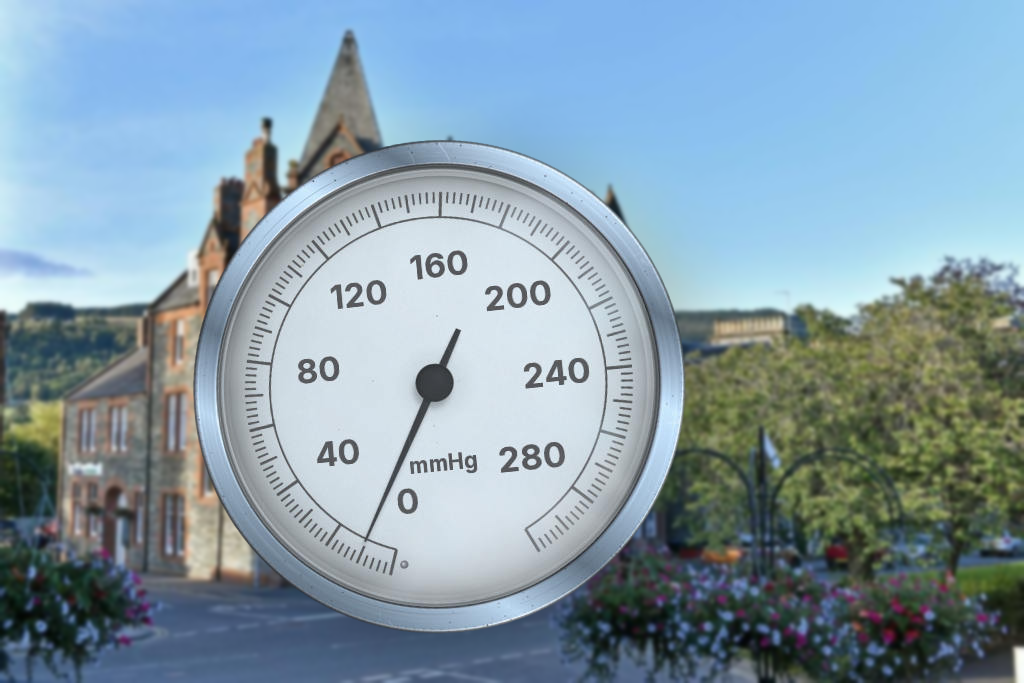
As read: value=10 unit=mmHg
